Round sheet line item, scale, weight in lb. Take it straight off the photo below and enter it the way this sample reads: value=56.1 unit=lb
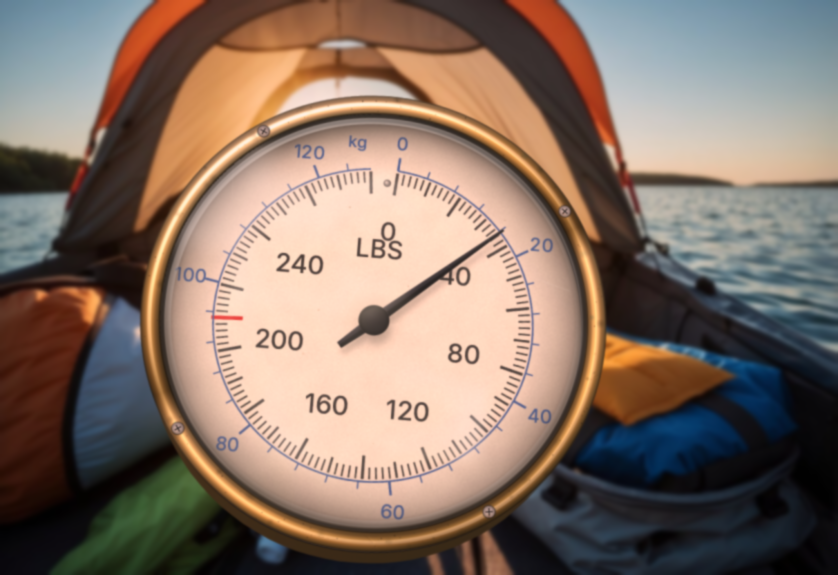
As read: value=36 unit=lb
